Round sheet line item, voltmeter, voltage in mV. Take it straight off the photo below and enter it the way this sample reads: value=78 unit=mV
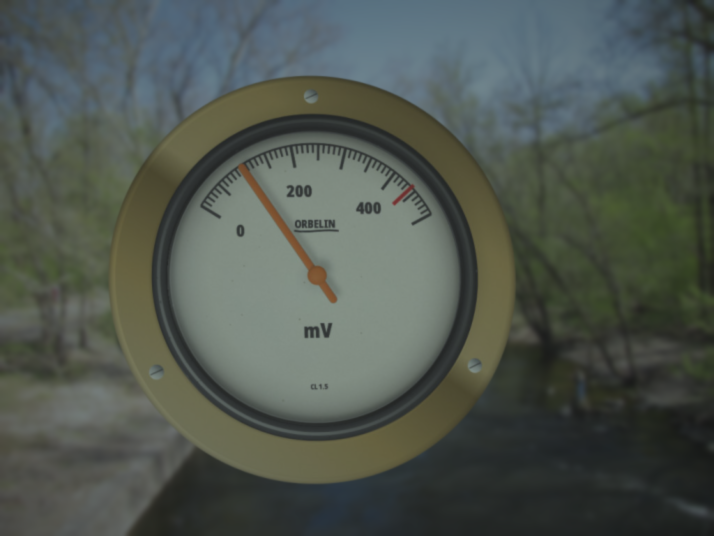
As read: value=100 unit=mV
